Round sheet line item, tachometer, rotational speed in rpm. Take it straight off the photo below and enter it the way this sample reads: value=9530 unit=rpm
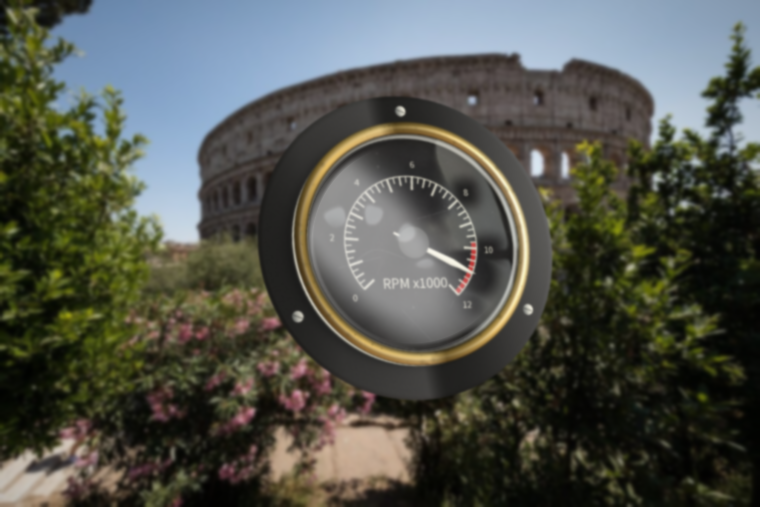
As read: value=11000 unit=rpm
